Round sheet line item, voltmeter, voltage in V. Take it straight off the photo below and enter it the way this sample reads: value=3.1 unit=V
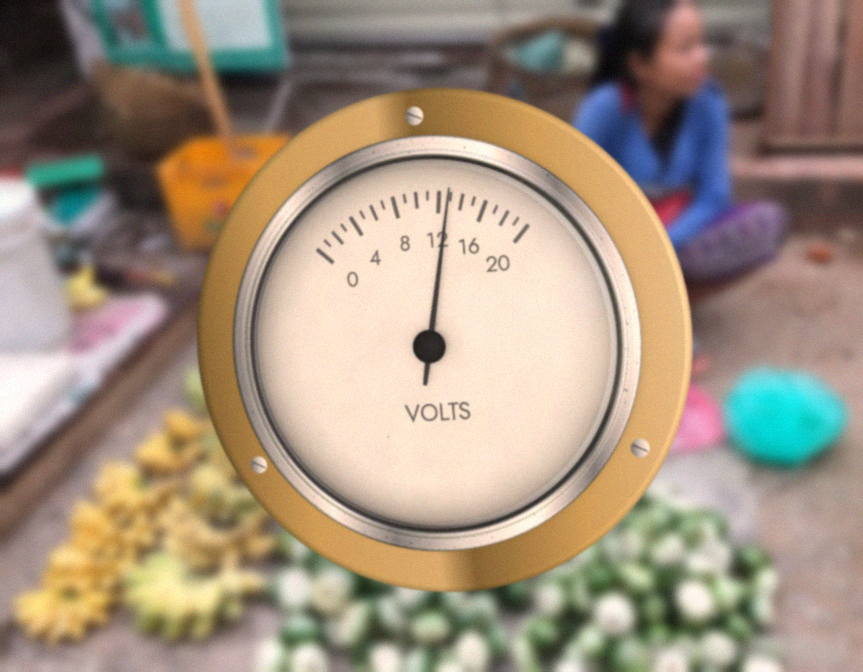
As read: value=13 unit=V
